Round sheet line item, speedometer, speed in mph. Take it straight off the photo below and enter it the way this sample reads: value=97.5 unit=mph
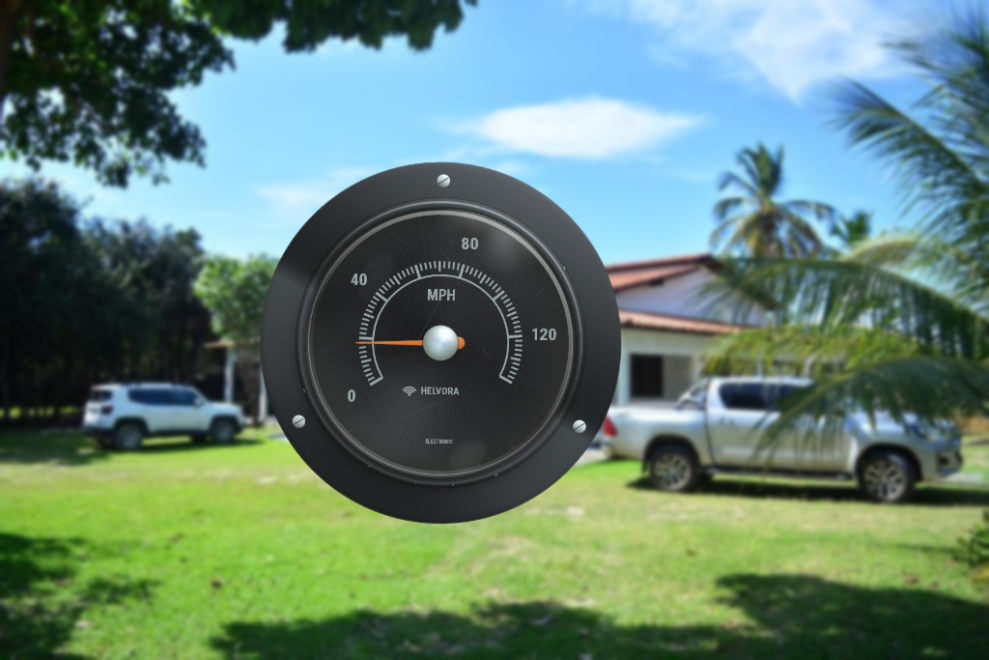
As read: value=18 unit=mph
